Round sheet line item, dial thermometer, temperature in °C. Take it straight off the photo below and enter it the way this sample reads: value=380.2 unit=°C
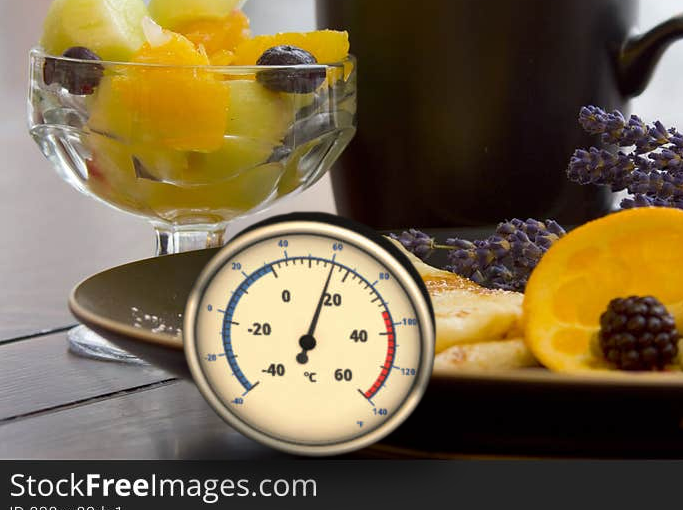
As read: value=16 unit=°C
